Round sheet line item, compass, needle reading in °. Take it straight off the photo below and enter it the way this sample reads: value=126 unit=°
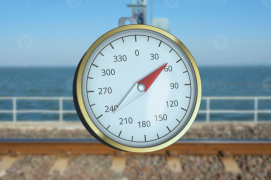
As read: value=52.5 unit=°
